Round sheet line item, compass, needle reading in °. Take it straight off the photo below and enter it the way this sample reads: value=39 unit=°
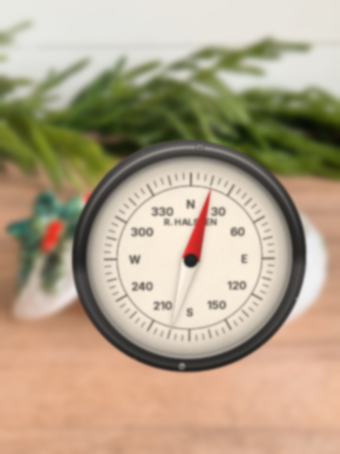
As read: value=15 unit=°
